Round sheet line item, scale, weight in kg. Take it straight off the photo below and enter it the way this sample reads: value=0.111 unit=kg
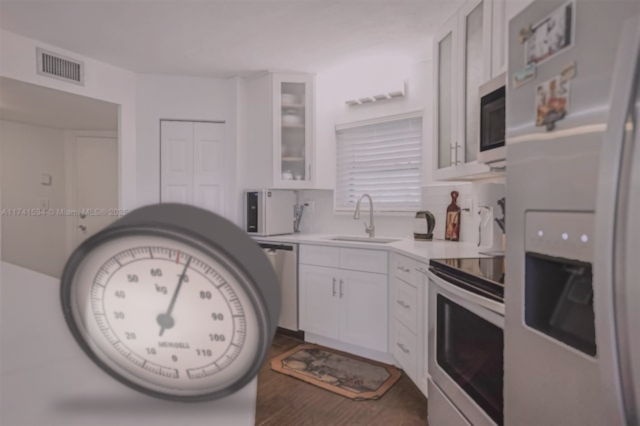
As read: value=70 unit=kg
